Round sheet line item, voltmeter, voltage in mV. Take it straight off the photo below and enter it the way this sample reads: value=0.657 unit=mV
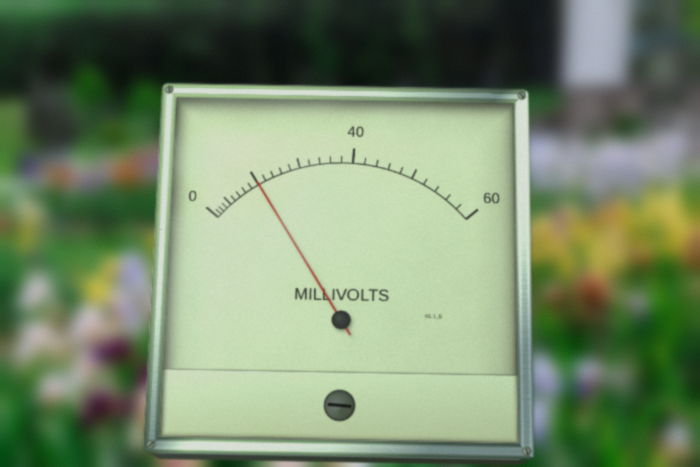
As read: value=20 unit=mV
